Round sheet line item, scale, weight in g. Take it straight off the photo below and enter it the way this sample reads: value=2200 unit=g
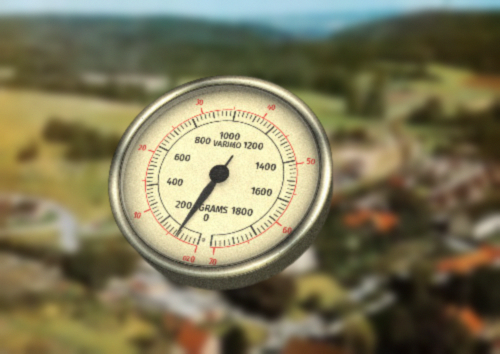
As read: value=100 unit=g
